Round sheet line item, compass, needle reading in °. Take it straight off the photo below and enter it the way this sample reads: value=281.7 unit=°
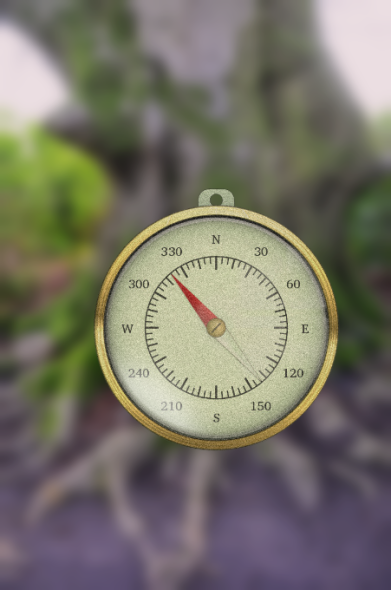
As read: value=320 unit=°
